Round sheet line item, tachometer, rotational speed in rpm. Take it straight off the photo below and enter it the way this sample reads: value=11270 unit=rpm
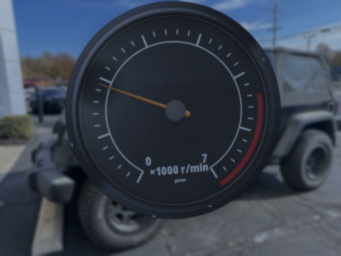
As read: value=1900 unit=rpm
